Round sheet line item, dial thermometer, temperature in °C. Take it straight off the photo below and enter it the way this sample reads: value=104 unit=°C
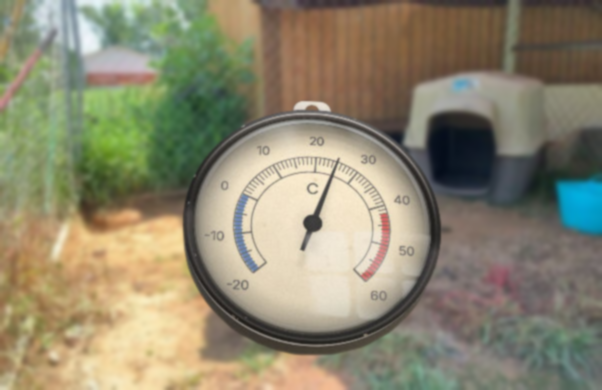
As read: value=25 unit=°C
